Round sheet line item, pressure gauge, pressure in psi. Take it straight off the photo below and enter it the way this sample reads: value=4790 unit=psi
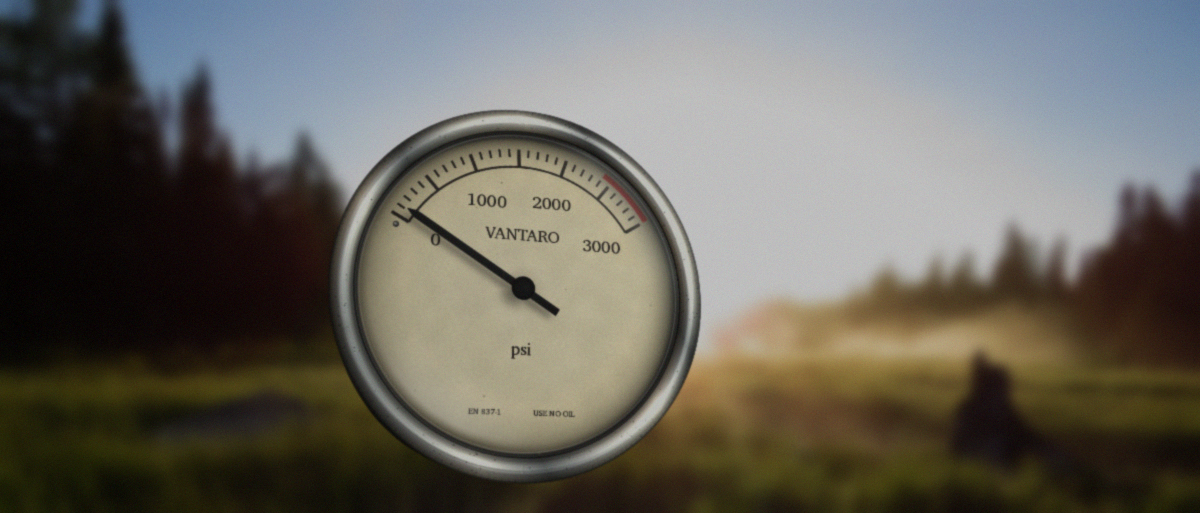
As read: value=100 unit=psi
